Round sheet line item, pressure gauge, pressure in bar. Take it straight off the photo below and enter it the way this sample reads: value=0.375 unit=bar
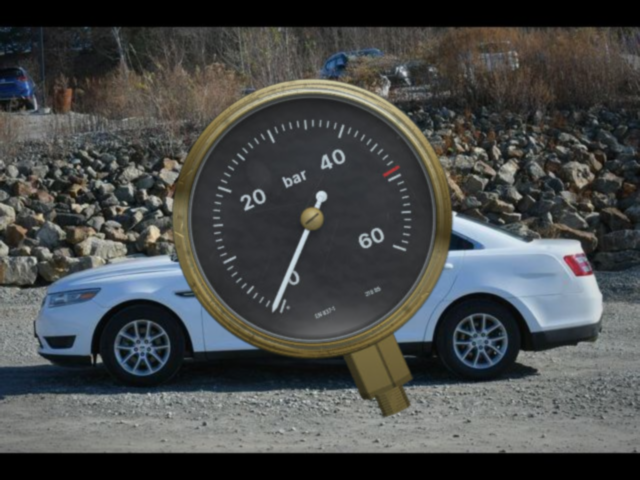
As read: value=1 unit=bar
